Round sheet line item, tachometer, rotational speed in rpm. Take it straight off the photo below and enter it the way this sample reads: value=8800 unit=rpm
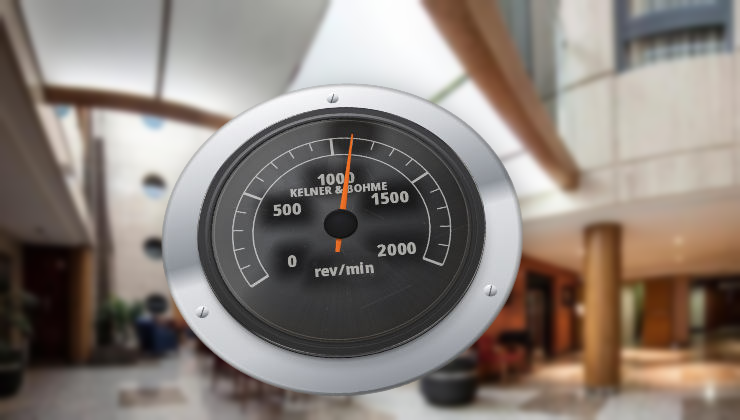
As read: value=1100 unit=rpm
